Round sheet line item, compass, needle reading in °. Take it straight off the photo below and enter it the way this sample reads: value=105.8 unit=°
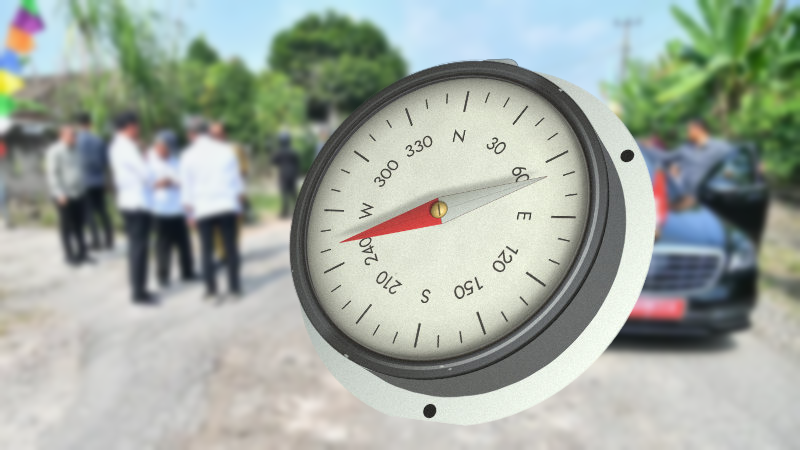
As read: value=250 unit=°
